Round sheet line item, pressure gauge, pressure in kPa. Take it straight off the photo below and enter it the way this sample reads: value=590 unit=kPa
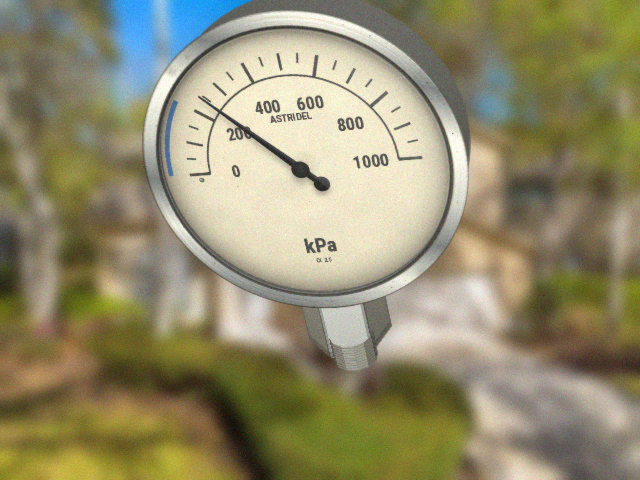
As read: value=250 unit=kPa
